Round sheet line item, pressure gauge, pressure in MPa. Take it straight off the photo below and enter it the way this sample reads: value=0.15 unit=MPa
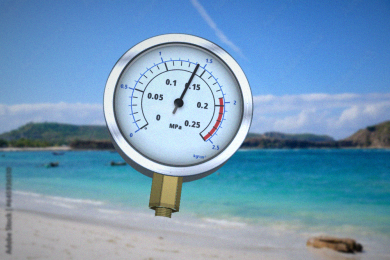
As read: value=0.14 unit=MPa
